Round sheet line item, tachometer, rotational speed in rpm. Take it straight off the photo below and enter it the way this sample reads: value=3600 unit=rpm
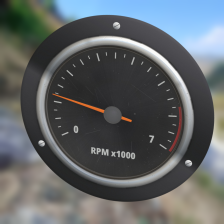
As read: value=1250 unit=rpm
